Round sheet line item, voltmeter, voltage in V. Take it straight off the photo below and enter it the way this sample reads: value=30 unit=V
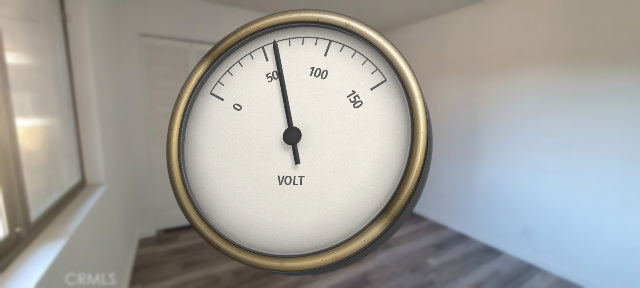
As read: value=60 unit=V
